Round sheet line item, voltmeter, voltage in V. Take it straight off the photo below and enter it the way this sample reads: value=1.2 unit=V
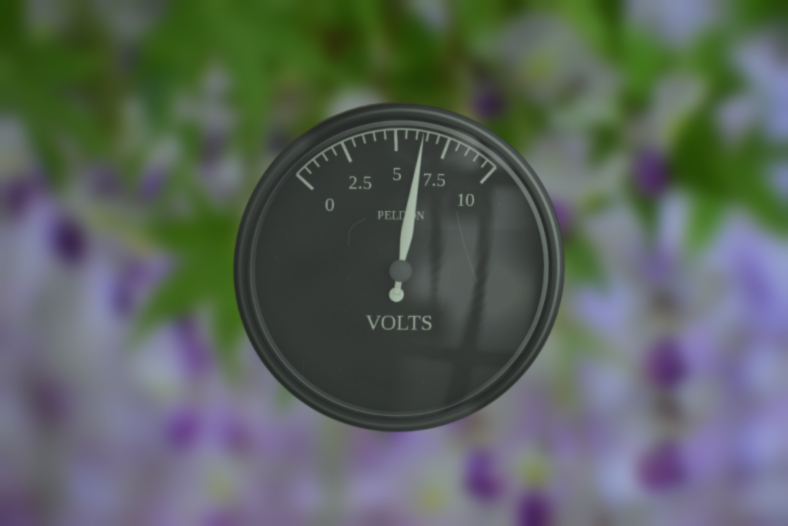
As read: value=6.25 unit=V
